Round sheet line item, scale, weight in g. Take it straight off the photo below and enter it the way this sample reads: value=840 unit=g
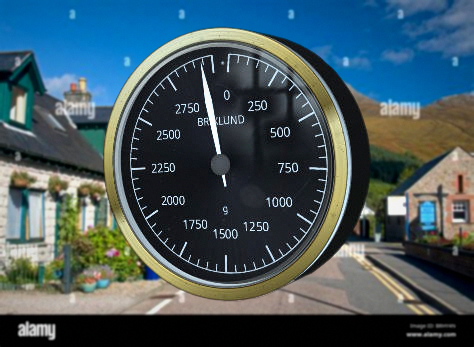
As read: value=2950 unit=g
